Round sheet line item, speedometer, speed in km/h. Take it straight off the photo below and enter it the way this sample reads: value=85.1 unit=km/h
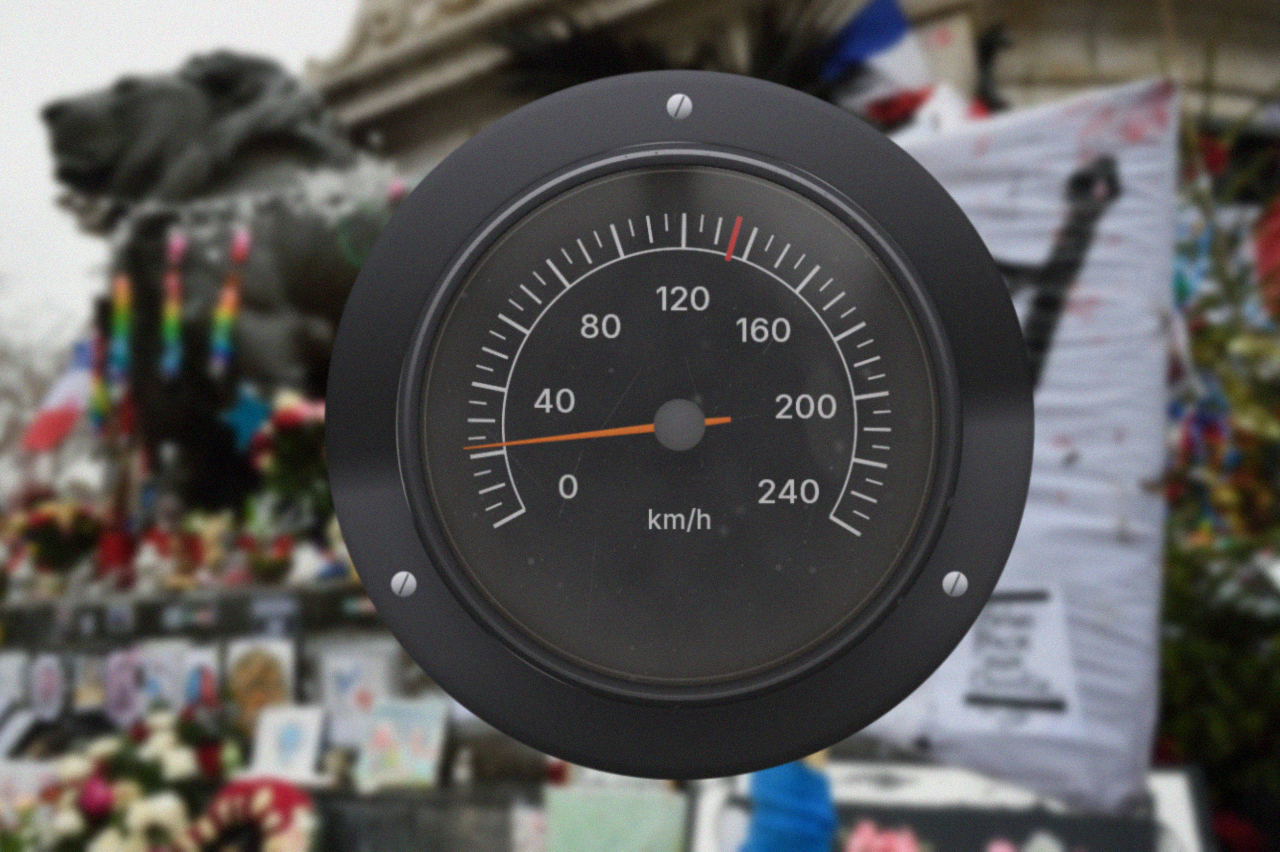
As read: value=22.5 unit=km/h
